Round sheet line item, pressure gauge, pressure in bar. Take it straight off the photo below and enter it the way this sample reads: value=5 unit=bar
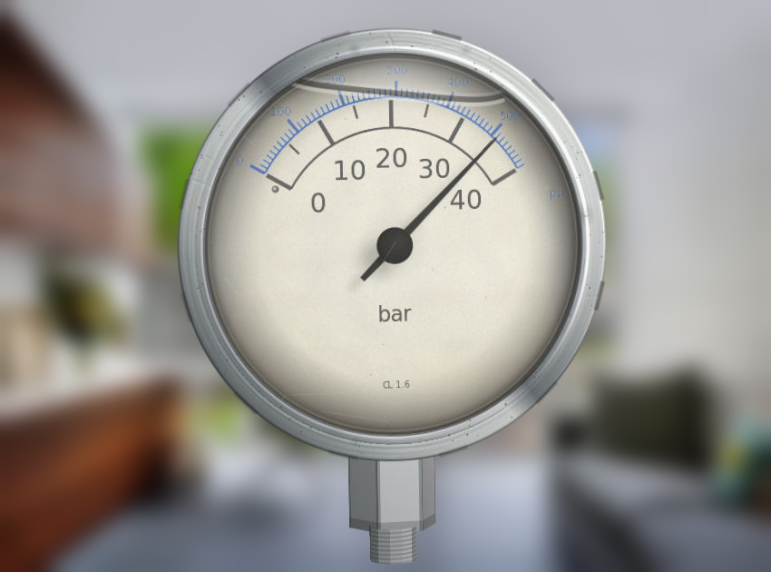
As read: value=35 unit=bar
